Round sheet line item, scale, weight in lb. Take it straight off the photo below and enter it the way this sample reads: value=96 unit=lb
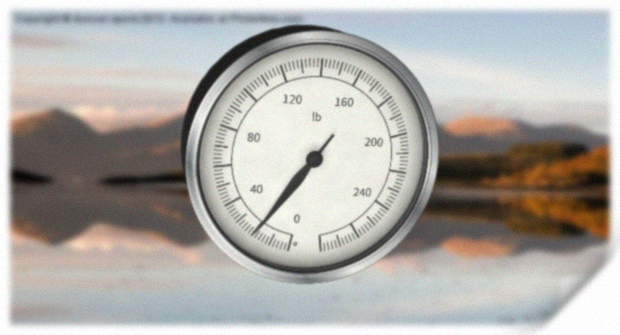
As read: value=20 unit=lb
